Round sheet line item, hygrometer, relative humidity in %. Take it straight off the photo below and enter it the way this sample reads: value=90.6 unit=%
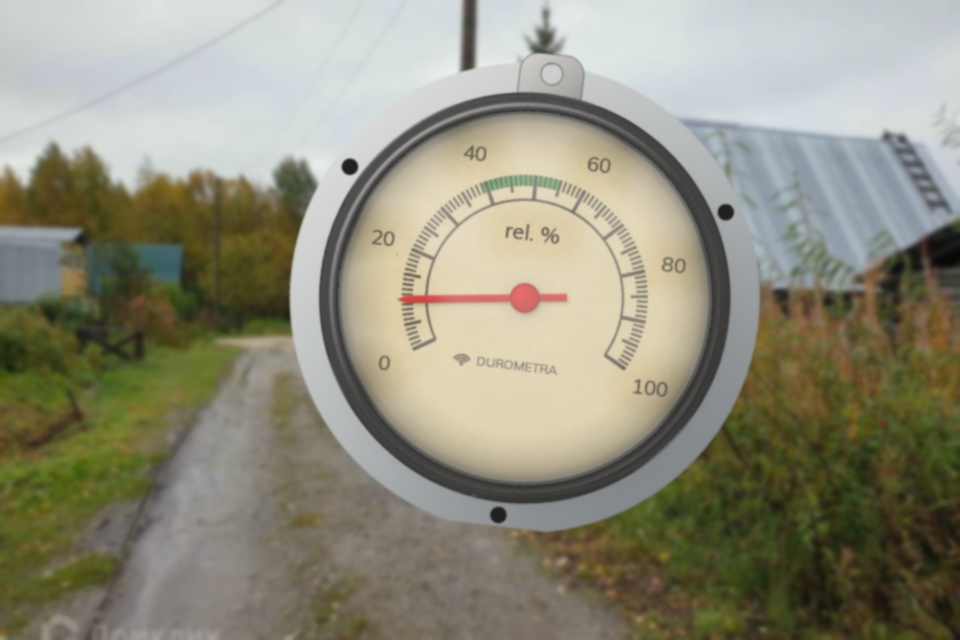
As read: value=10 unit=%
